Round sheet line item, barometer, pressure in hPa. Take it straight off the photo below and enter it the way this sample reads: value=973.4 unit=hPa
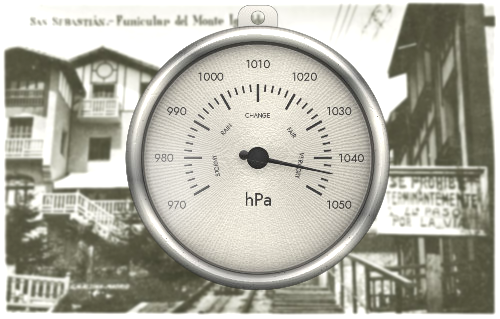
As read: value=1044 unit=hPa
